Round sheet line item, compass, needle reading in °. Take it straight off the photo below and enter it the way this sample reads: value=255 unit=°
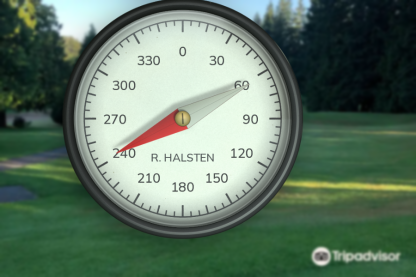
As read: value=242.5 unit=°
